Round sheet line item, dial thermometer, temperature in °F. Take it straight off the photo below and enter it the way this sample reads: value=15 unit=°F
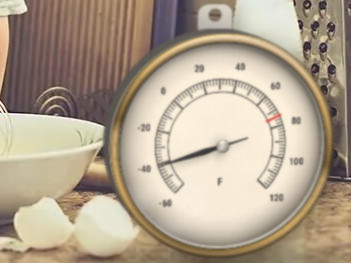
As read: value=-40 unit=°F
